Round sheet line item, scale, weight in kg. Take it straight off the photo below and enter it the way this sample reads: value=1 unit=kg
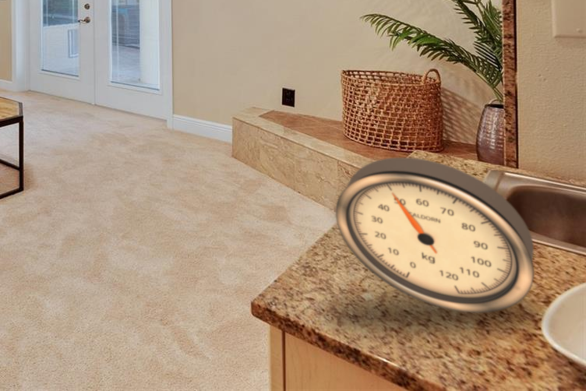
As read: value=50 unit=kg
